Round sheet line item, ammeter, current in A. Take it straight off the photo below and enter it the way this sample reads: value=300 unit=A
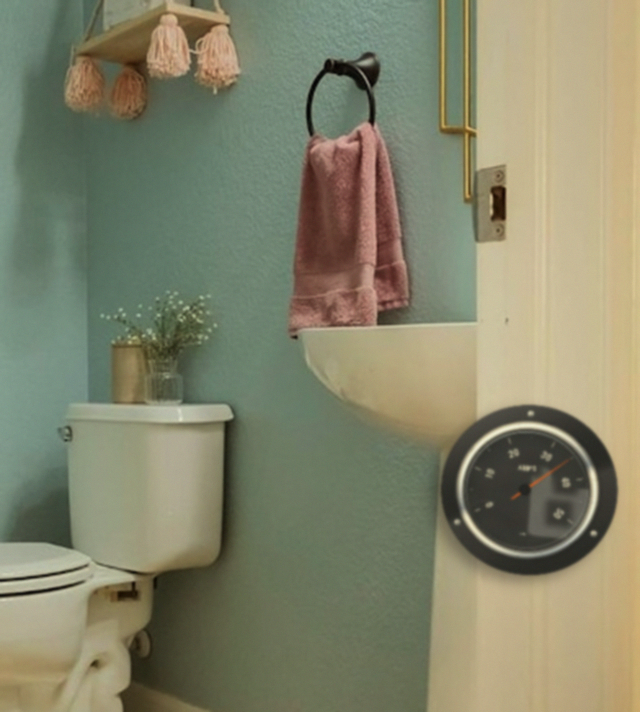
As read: value=35 unit=A
